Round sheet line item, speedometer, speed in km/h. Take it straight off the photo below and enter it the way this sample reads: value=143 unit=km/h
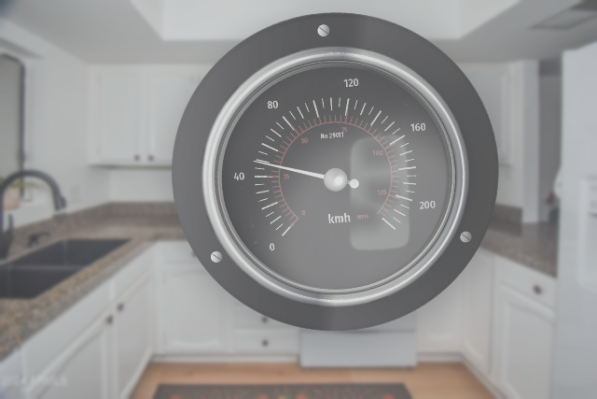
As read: value=50 unit=km/h
